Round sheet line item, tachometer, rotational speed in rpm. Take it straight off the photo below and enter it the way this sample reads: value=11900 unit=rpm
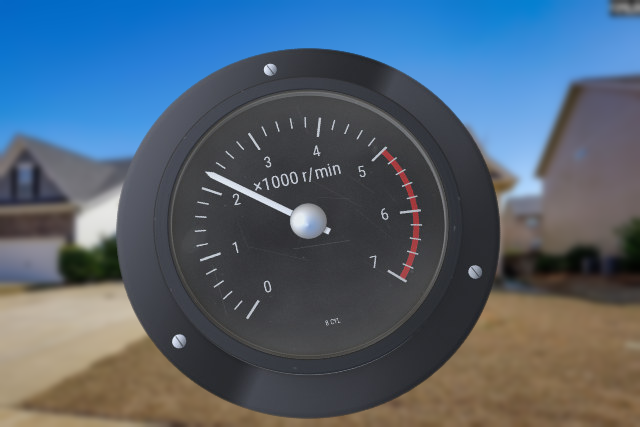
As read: value=2200 unit=rpm
